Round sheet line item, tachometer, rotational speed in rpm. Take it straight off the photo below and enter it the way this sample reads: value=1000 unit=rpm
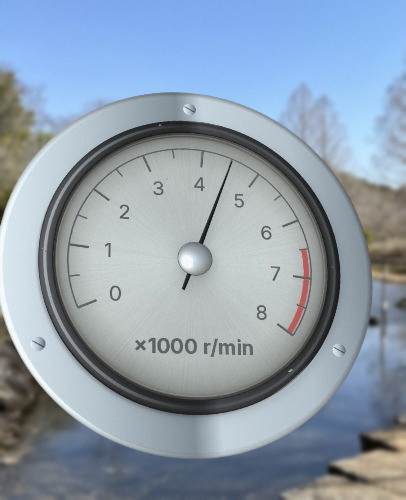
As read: value=4500 unit=rpm
